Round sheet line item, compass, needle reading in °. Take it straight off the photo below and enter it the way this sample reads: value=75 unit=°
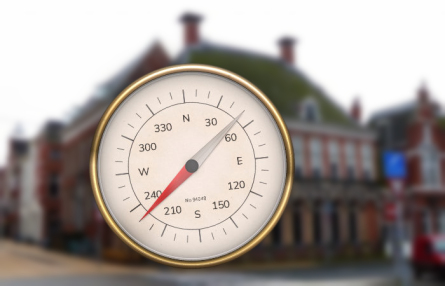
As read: value=230 unit=°
